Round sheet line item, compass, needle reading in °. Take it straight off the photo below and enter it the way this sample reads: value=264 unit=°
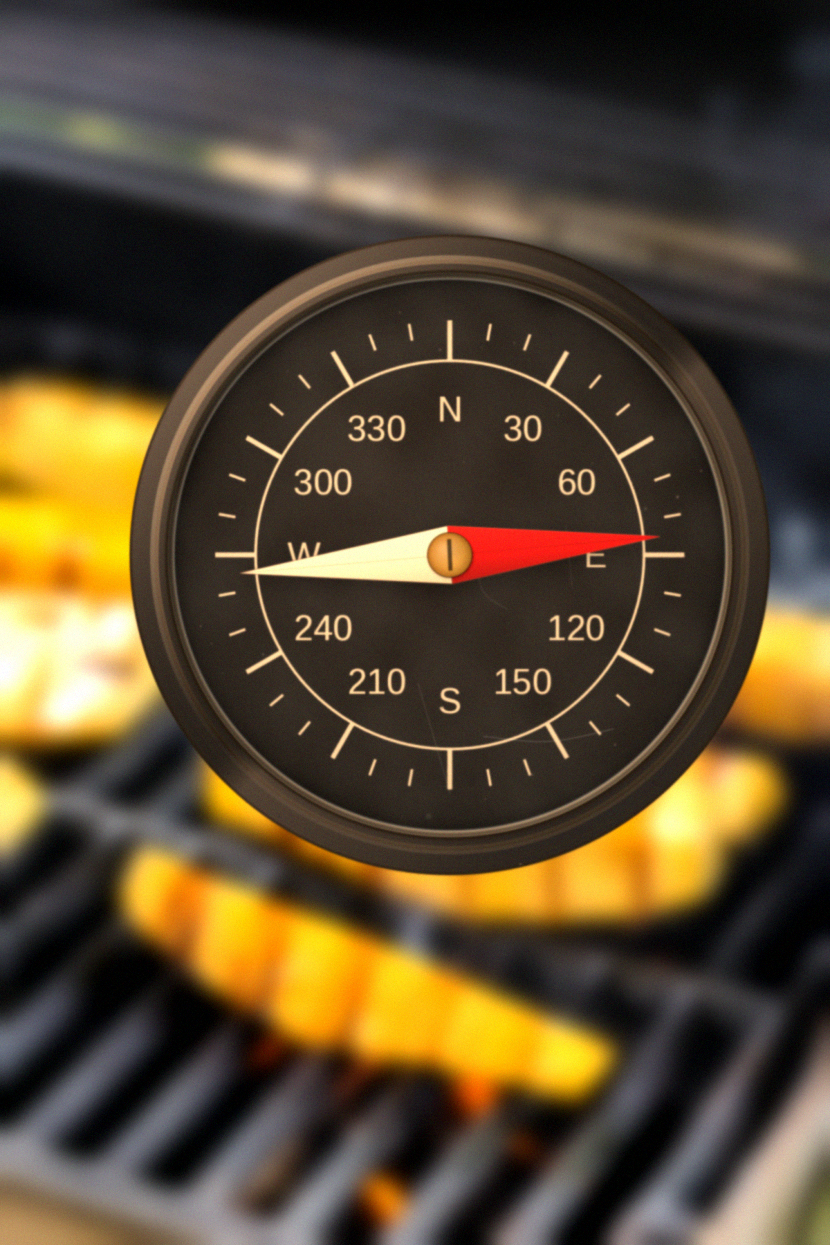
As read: value=85 unit=°
